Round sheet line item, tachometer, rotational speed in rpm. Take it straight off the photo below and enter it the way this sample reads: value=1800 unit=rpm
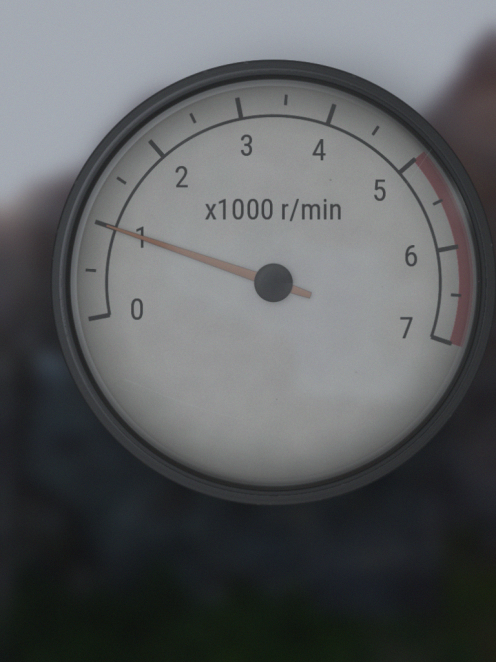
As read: value=1000 unit=rpm
